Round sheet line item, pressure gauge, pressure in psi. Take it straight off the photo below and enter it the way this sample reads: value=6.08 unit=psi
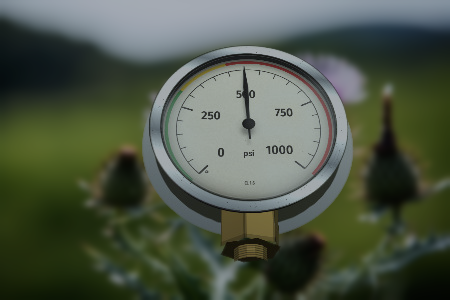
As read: value=500 unit=psi
